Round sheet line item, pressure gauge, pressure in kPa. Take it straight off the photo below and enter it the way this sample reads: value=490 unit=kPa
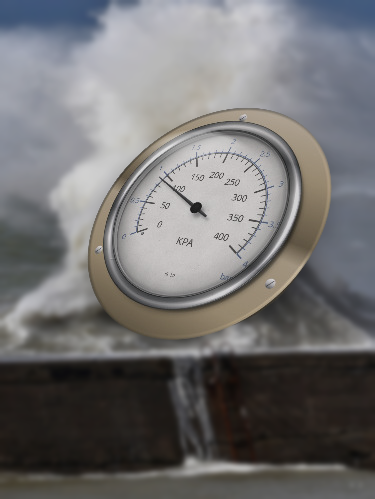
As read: value=90 unit=kPa
